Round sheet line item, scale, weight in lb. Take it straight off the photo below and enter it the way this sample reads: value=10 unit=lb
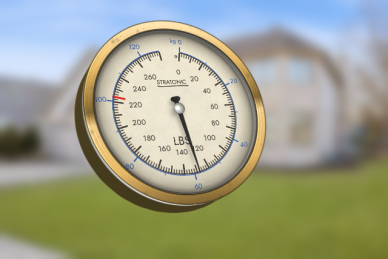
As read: value=130 unit=lb
